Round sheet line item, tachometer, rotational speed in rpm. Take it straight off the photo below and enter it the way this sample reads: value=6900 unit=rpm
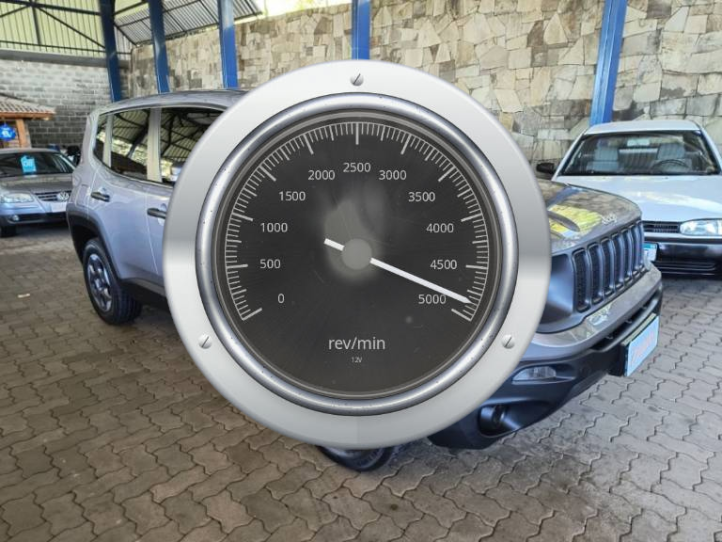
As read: value=4850 unit=rpm
